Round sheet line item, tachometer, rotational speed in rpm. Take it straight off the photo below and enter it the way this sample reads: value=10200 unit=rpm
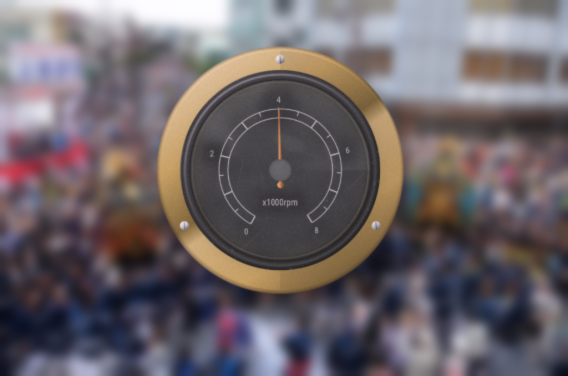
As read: value=4000 unit=rpm
